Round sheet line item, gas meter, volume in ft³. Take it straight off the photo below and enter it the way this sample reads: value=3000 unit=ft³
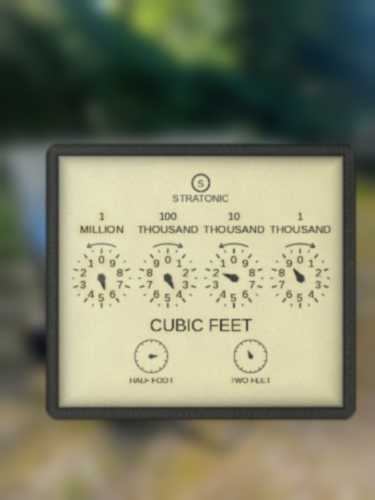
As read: value=541900 unit=ft³
